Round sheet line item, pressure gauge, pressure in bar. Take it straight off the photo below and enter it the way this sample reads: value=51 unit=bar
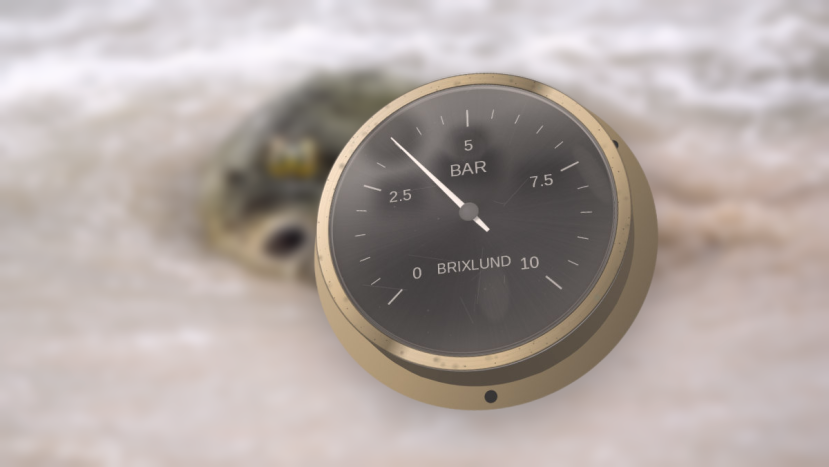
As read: value=3.5 unit=bar
